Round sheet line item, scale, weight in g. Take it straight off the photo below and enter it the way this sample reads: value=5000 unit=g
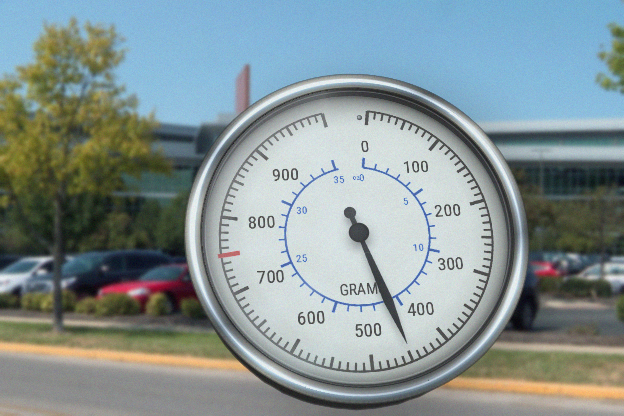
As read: value=450 unit=g
